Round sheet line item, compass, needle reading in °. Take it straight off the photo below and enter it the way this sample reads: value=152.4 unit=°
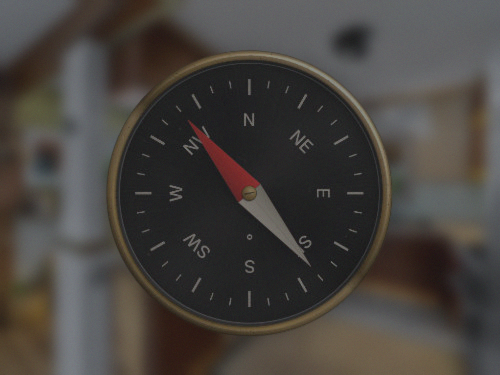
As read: value=320 unit=°
